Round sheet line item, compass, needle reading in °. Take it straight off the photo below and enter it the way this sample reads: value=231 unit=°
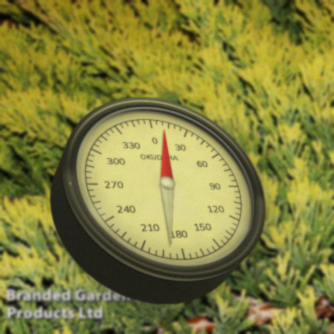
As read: value=10 unit=°
